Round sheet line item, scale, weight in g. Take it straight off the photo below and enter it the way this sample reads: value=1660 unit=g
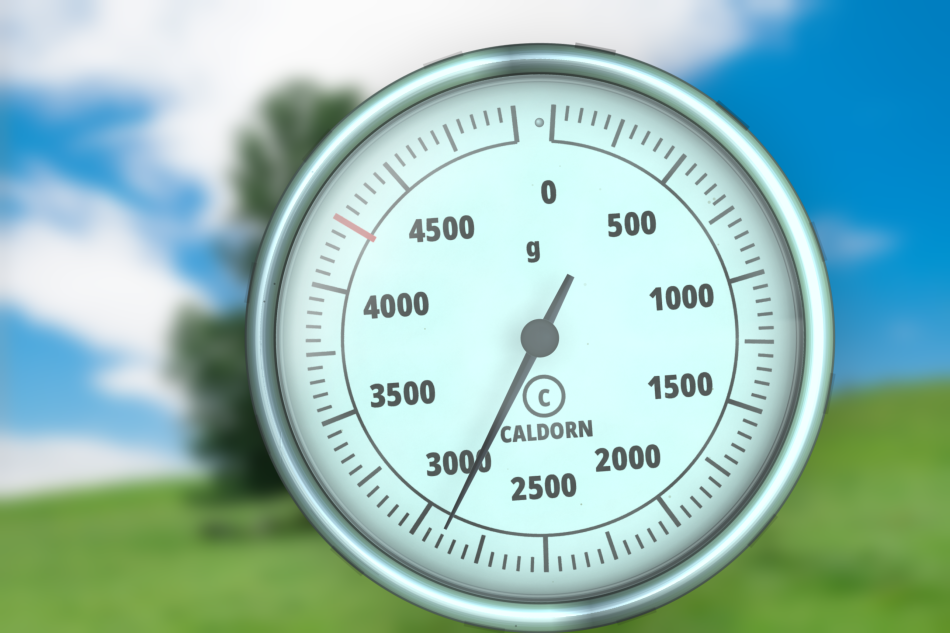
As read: value=2900 unit=g
